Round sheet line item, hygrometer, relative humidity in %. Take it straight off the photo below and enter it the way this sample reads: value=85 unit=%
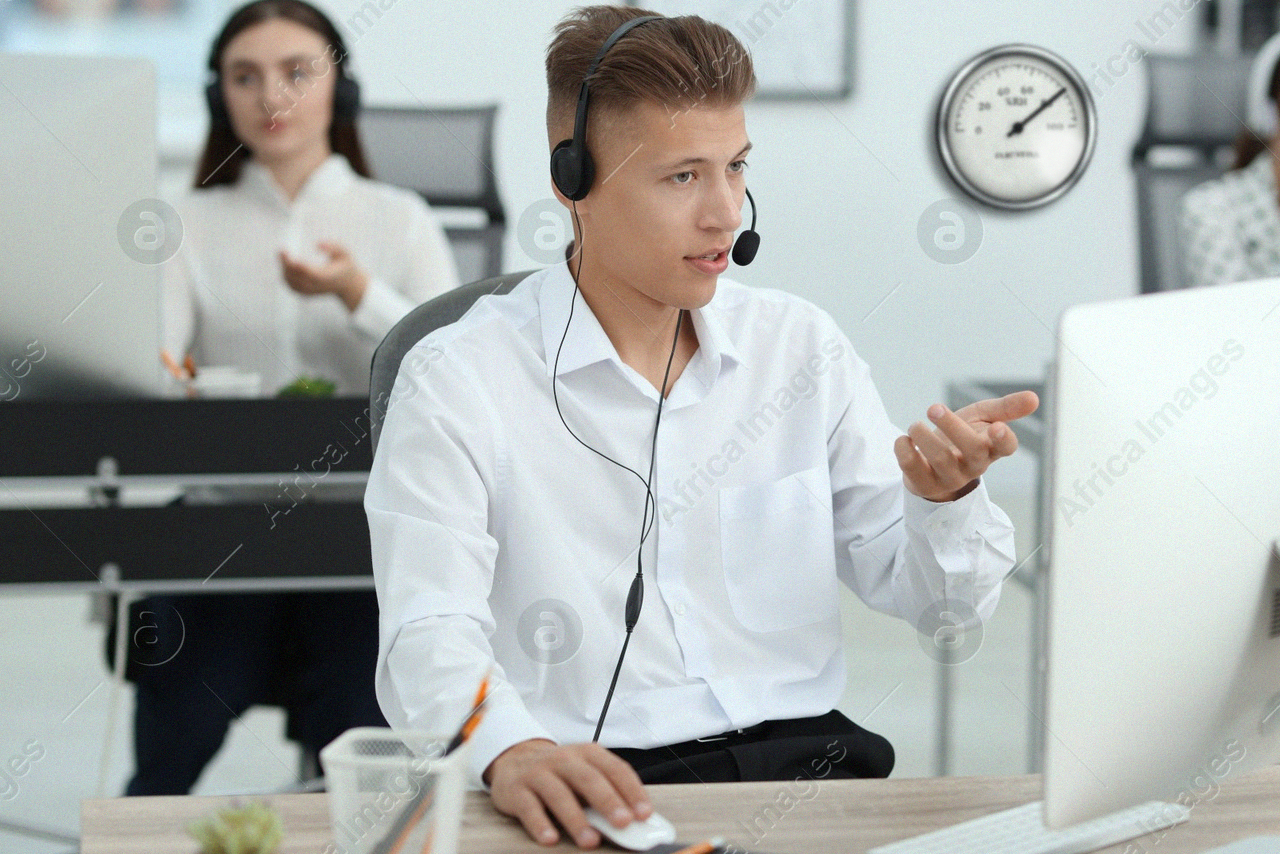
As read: value=80 unit=%
